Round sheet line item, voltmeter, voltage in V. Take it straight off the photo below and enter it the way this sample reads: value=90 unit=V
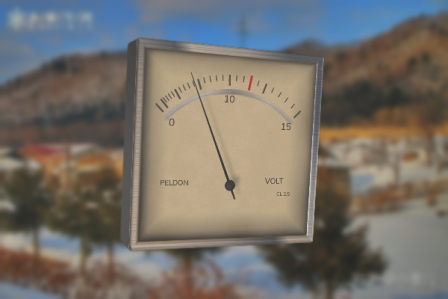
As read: value=7 unit=V
